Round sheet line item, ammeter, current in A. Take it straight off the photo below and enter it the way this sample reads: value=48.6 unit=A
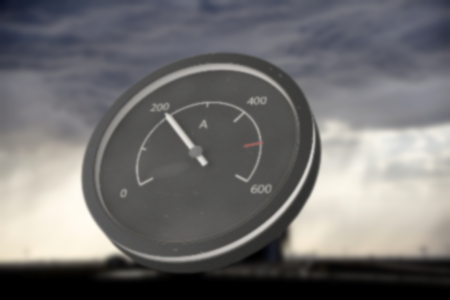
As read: value=200 unit=A
